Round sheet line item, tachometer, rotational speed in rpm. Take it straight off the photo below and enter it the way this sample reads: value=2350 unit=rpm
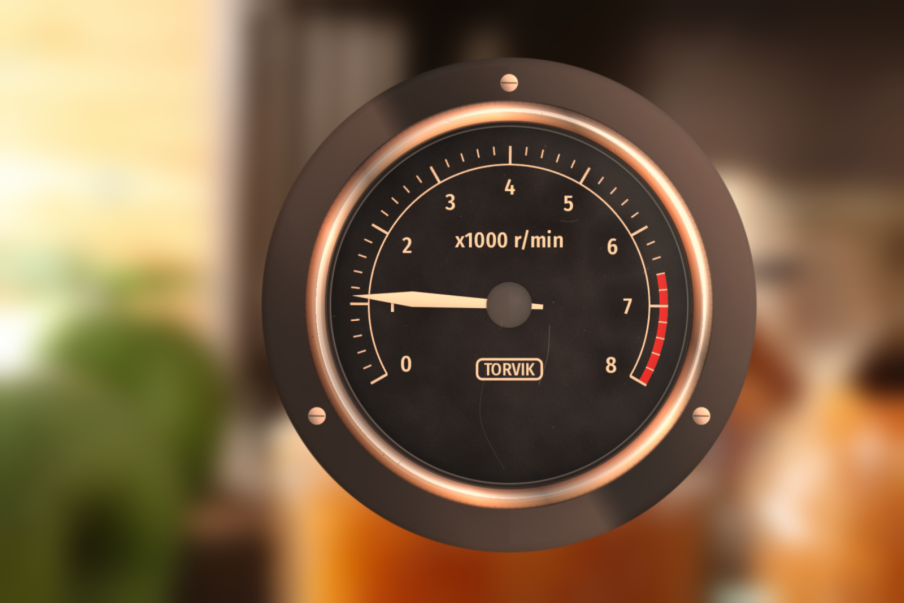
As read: value=1100 unit=rpm
